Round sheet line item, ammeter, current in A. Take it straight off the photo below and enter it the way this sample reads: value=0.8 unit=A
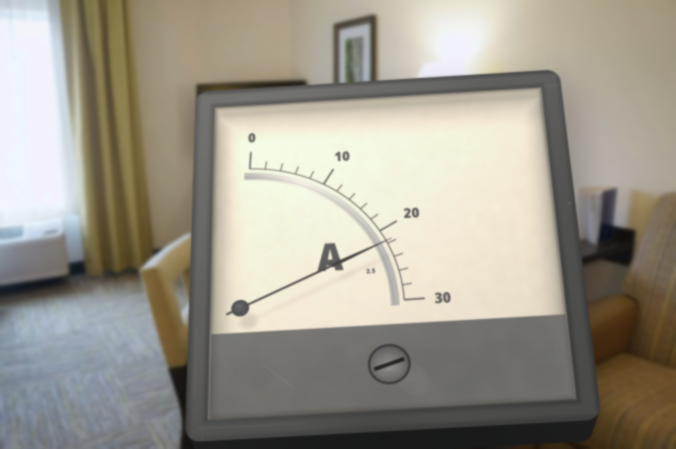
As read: value=22 unit=A
